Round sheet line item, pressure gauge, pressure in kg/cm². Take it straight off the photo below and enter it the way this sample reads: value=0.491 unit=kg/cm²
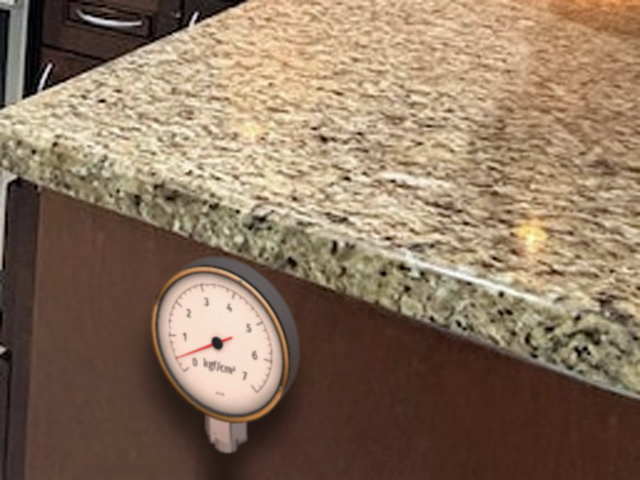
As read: value=0.4 unit=kg/cm²
